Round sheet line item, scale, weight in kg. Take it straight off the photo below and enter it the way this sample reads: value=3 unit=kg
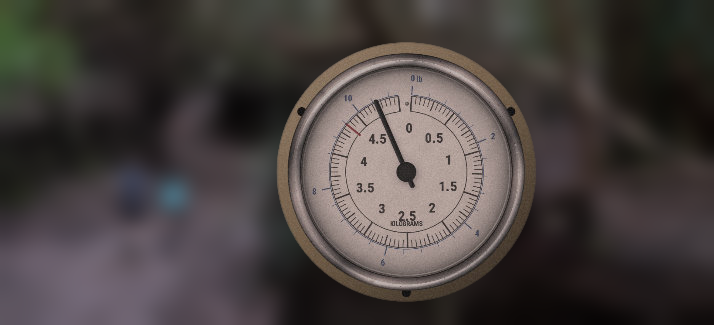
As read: value=4.75 unit=kg
